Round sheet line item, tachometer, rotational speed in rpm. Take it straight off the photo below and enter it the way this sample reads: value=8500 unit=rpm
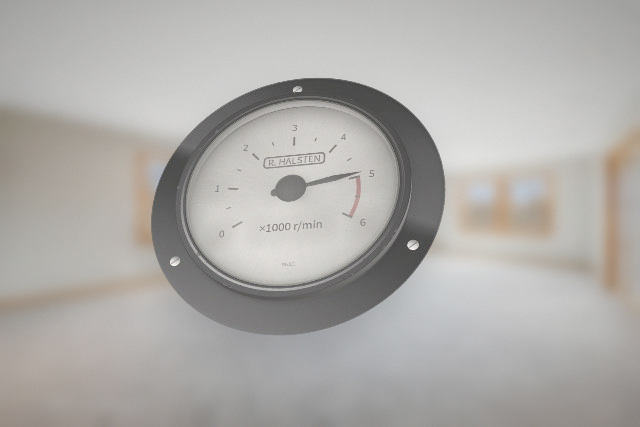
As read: value=5000 unit=rpm
